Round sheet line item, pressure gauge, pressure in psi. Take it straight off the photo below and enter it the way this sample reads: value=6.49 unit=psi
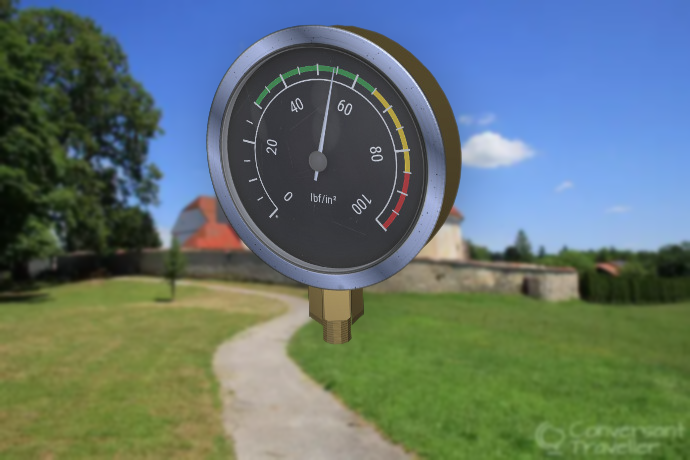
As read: value=55 unit=psi
